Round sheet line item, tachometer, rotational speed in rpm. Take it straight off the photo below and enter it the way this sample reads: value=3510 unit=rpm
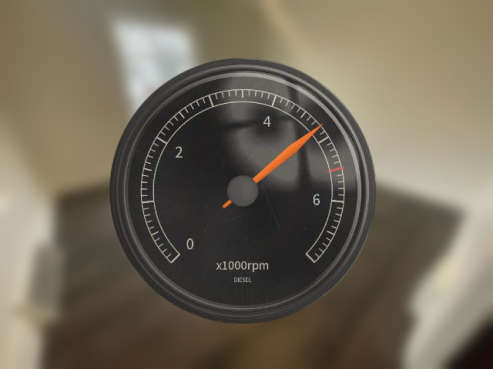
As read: value=4800 unit=rpm
